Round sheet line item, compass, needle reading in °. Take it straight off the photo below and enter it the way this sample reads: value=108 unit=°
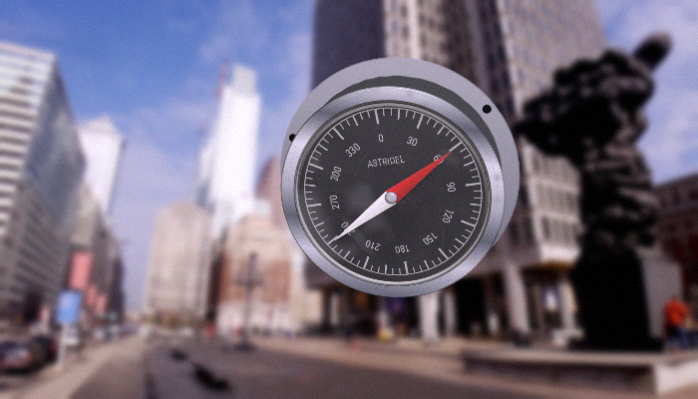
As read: value=60 unit=°
